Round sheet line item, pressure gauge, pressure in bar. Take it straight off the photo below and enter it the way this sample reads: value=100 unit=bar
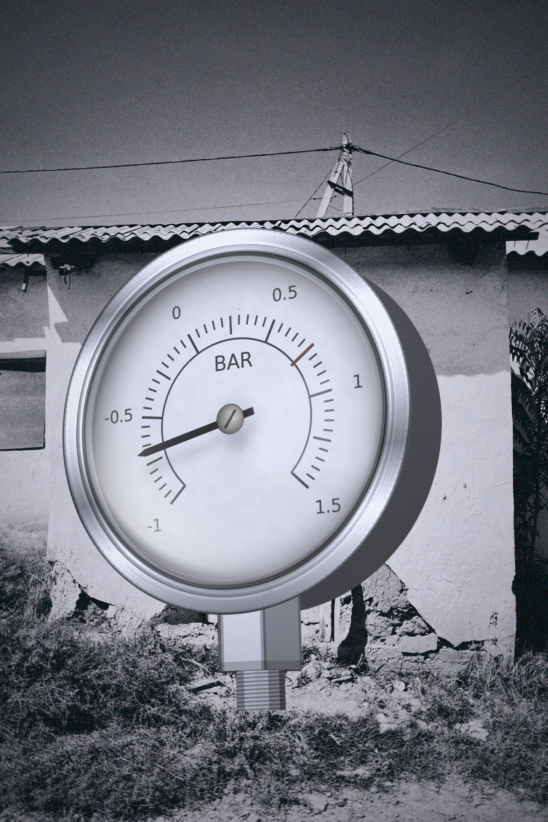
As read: value=-0.7 unit=bar
